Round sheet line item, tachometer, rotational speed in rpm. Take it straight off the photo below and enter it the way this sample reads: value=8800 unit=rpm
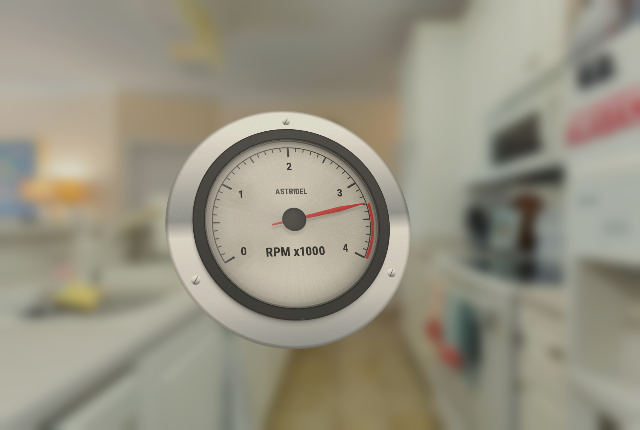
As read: value=3300 unit=rpm
